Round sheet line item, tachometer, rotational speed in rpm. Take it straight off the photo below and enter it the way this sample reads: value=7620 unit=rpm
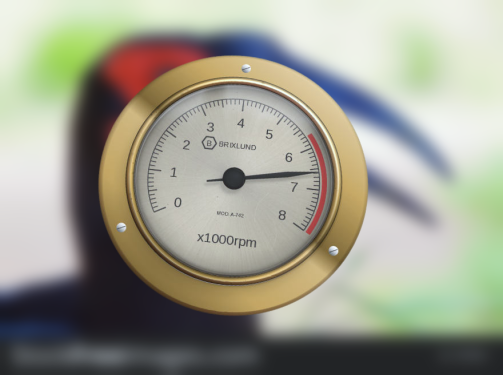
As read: value=6600 unit=rpm
